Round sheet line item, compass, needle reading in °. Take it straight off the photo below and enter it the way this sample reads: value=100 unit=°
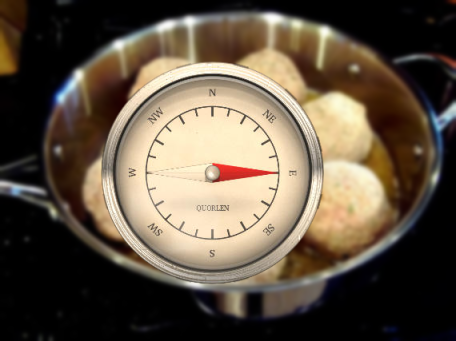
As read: value=90 unit=°
